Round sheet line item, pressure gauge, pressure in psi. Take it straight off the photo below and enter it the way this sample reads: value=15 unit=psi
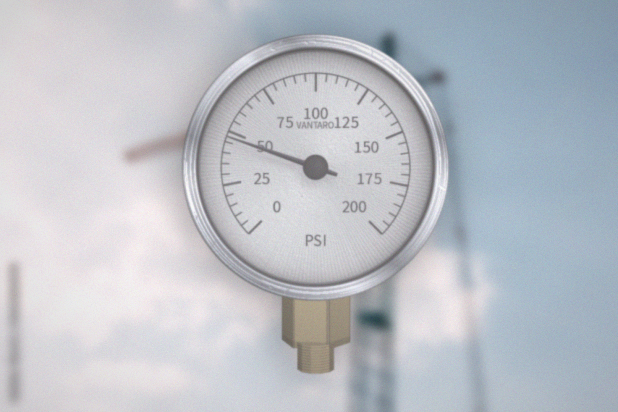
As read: value=47.5 unit=psi
